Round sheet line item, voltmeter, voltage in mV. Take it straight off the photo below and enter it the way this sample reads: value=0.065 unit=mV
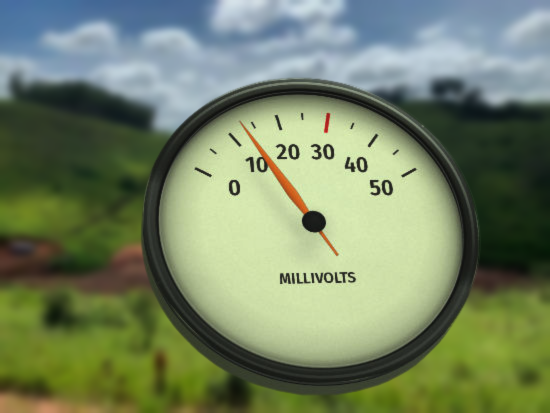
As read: value=12.5 unit=mV
